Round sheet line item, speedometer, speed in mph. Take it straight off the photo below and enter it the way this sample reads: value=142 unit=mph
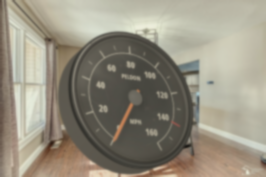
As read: value=0 unit=mph
